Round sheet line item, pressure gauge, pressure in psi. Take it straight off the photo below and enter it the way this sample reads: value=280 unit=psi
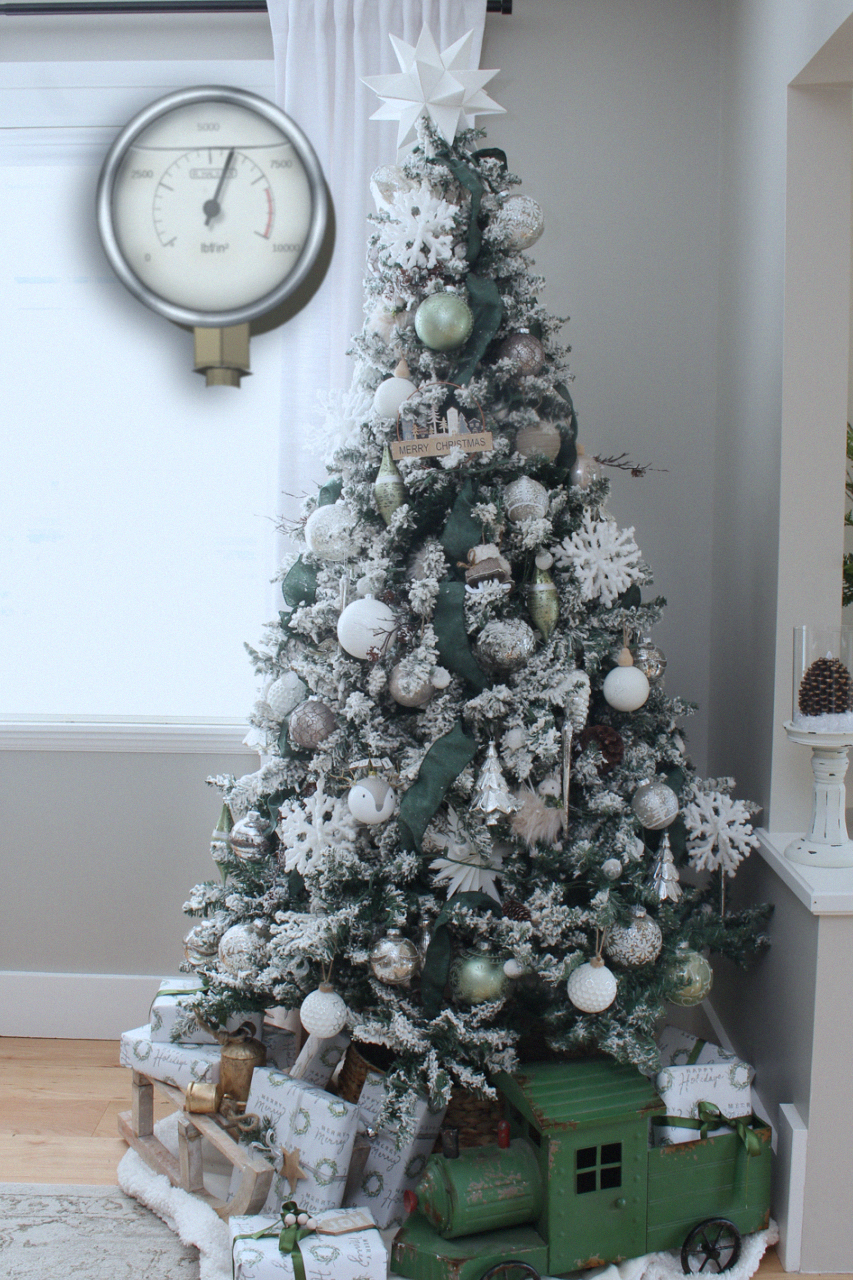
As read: value=6000 unit=psi
